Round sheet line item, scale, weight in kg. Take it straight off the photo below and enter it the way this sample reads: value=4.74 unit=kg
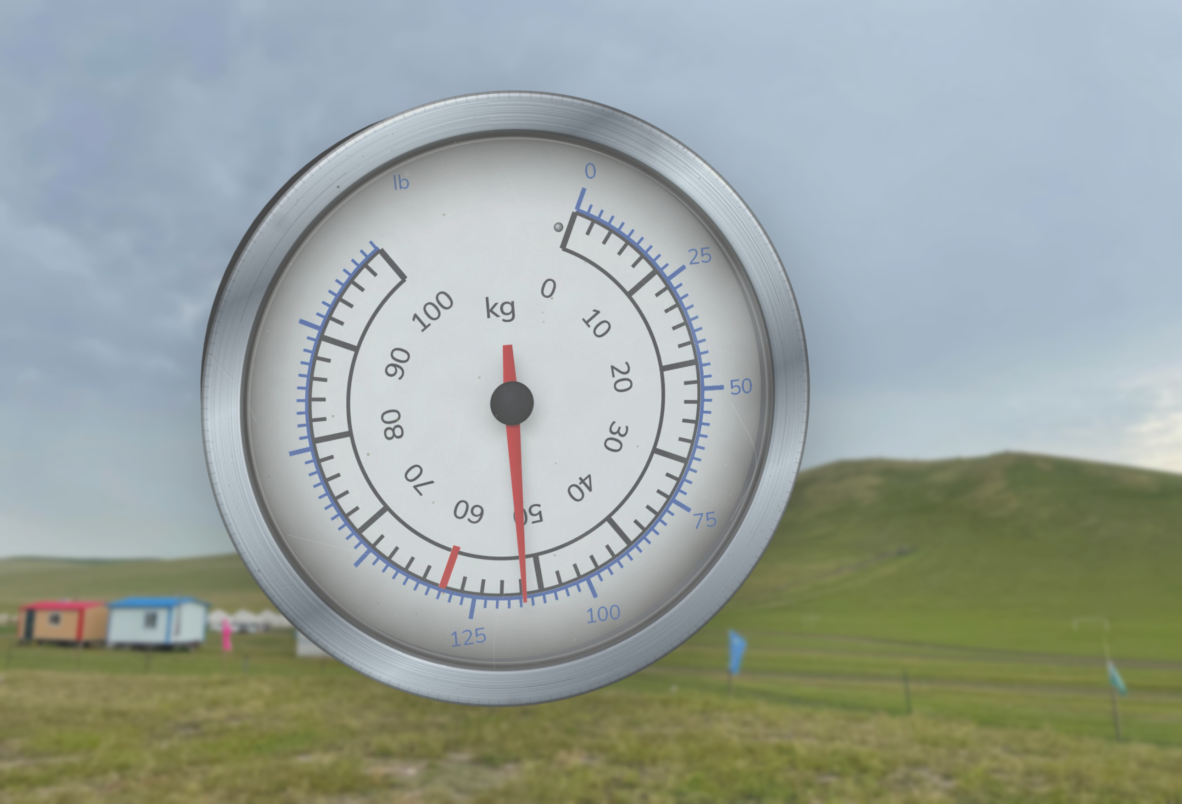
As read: value=52 unit=kg
